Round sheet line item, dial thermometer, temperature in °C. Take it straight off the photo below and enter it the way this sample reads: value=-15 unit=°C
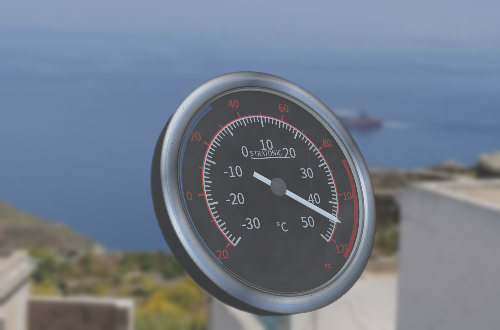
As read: value=45 unit=°C
